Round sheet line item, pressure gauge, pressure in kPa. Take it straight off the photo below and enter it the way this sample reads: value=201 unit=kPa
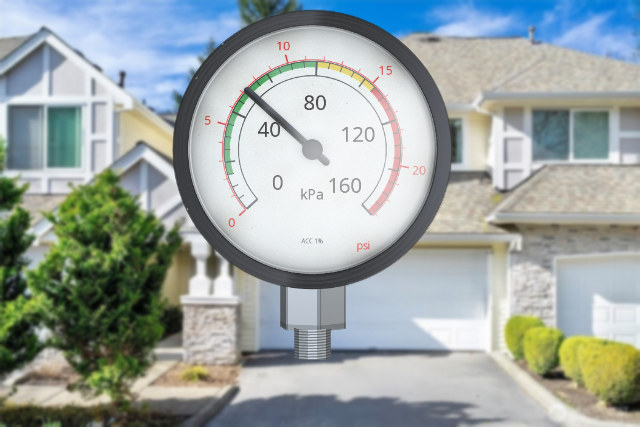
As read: value=50 unit=kPa
